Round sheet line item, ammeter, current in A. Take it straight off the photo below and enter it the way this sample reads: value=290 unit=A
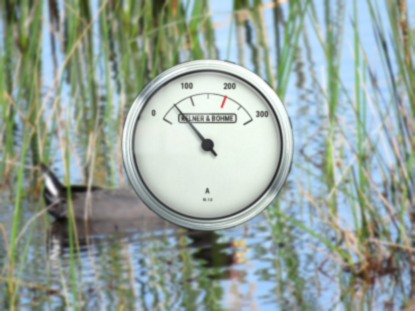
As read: value=50 unit=A
